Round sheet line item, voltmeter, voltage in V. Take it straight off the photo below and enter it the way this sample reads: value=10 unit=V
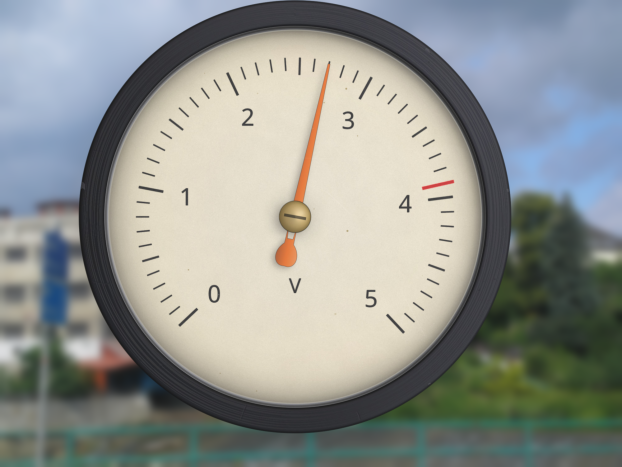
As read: value=2.7 unit=V
